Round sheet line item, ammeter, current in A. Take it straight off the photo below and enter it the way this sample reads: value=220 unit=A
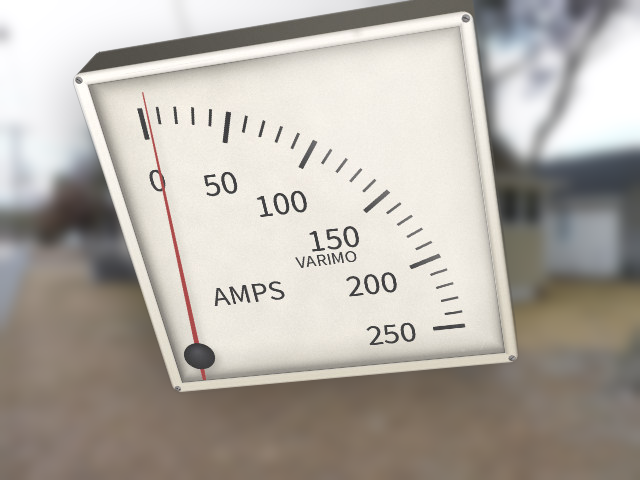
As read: value=5 unit=A
